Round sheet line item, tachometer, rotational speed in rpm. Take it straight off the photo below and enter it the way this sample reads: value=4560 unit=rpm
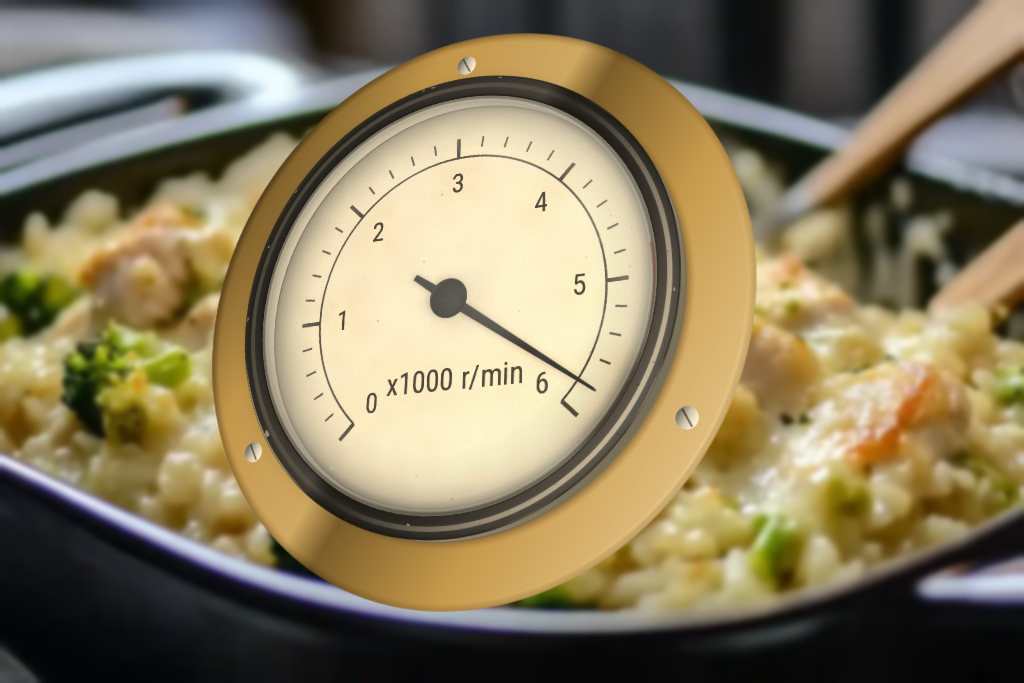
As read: value=5800 unit=rpm
